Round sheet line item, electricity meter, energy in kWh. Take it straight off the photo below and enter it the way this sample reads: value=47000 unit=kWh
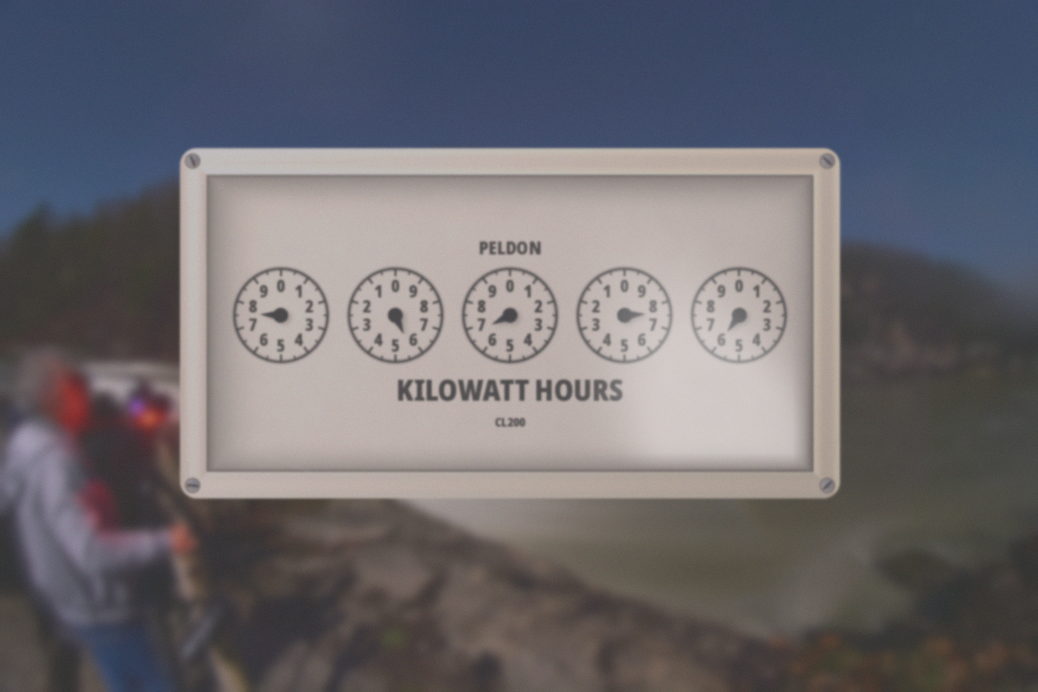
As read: value=75676 unit=kWh
